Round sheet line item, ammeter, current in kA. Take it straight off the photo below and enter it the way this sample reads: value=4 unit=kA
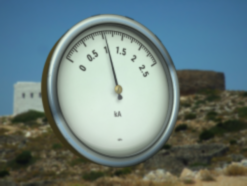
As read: value=1 unit=kA
